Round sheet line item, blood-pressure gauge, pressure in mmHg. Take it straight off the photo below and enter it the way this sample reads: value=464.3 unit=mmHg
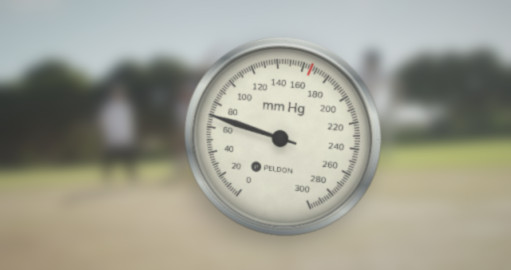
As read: value=70 unit=mmHg
